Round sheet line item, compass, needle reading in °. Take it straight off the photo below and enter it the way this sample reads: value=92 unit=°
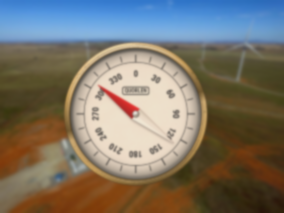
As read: value=307.5 unit=°
